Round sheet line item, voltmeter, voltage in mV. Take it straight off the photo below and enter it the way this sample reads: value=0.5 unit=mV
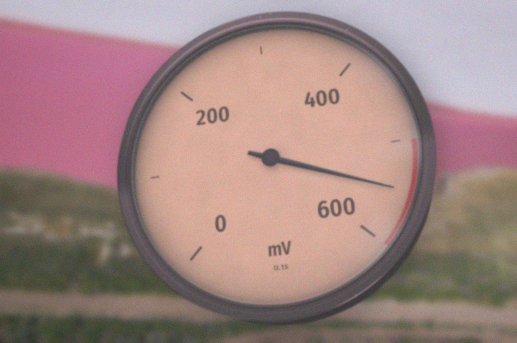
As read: value=550 unit=mV
